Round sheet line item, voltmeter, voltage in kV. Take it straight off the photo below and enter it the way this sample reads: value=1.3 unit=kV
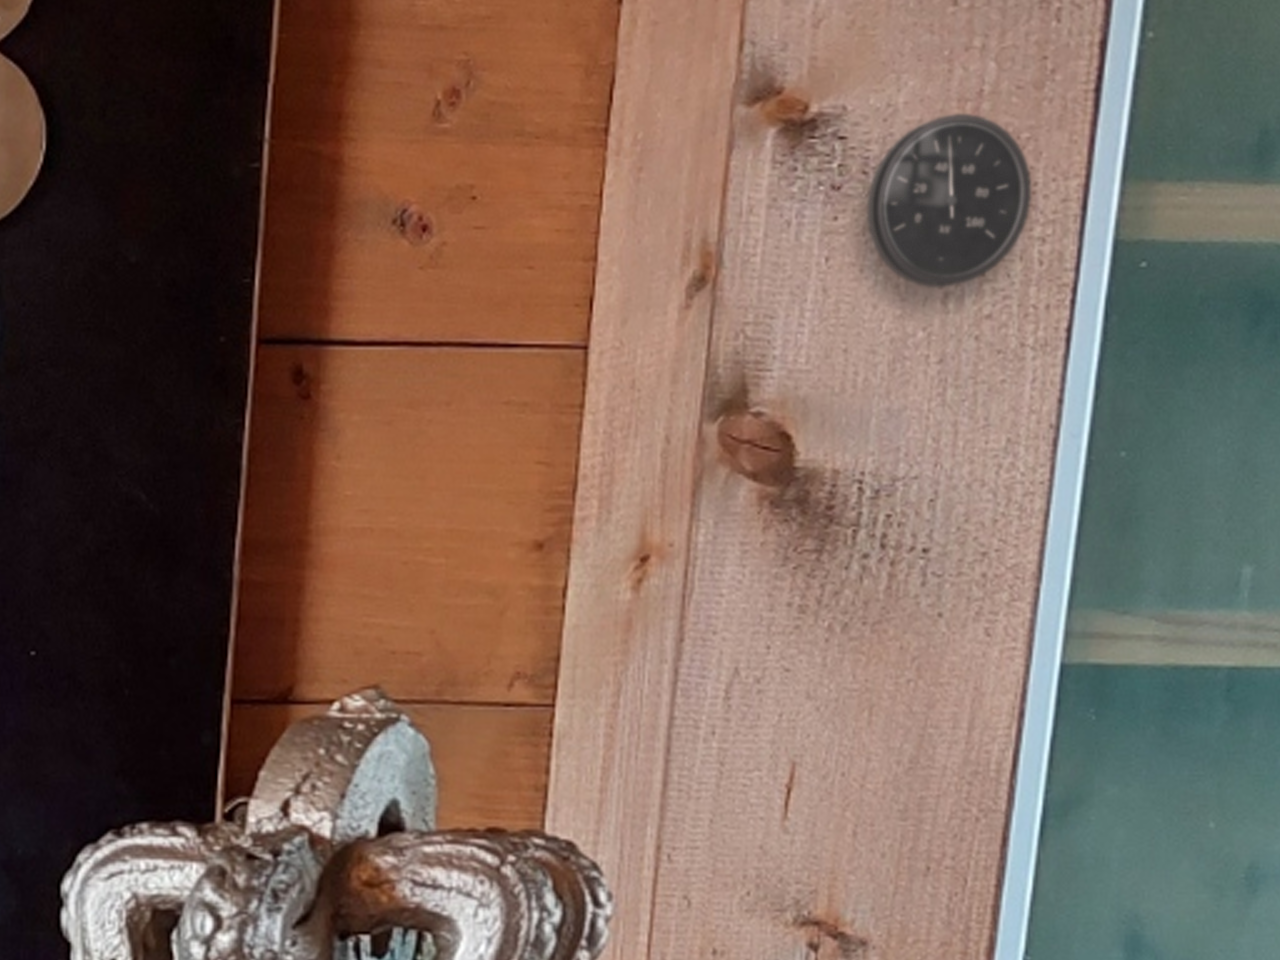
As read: value=45 unit=kV
